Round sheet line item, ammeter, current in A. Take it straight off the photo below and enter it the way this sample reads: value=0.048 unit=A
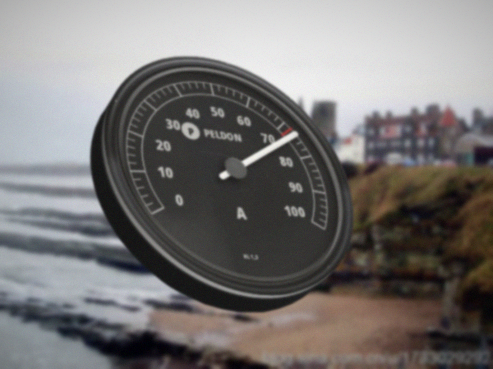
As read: value=74 unit=A
